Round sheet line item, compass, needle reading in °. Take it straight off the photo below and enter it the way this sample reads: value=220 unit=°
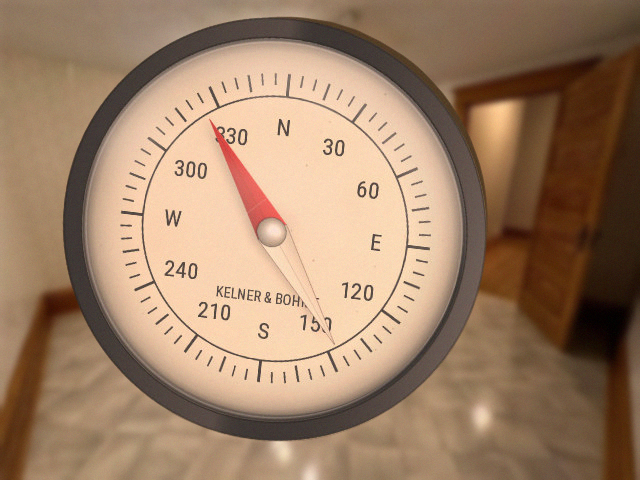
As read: value=325 unit=°
